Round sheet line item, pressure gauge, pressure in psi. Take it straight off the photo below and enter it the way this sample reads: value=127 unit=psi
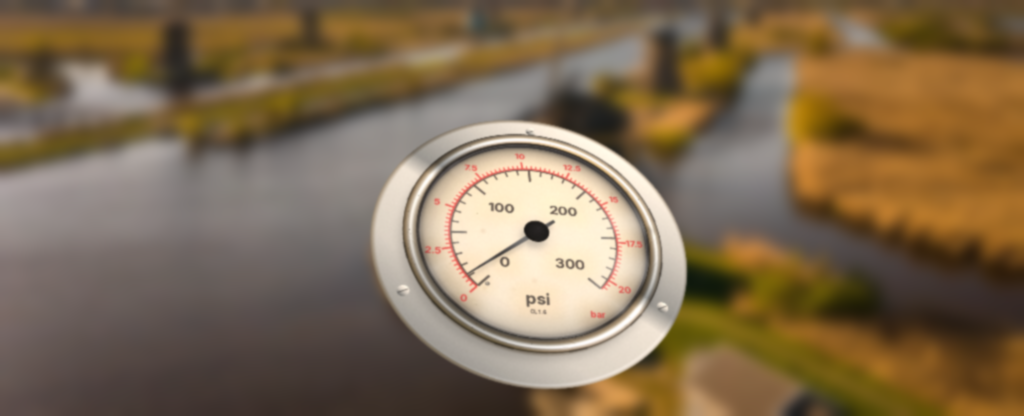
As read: value=10 unit=psi
